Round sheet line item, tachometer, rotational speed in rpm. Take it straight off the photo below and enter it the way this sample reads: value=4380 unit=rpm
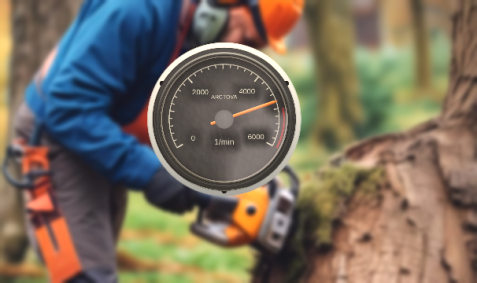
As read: value=4800 unit=rpm
